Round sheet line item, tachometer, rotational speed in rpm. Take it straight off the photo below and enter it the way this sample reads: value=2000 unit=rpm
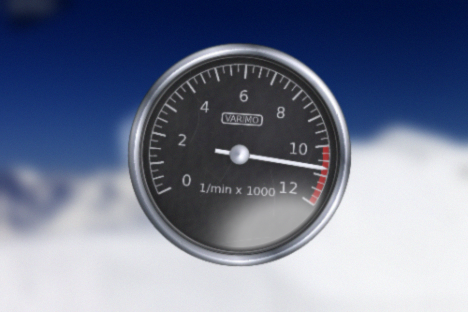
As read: value=10750 unit=rpm
